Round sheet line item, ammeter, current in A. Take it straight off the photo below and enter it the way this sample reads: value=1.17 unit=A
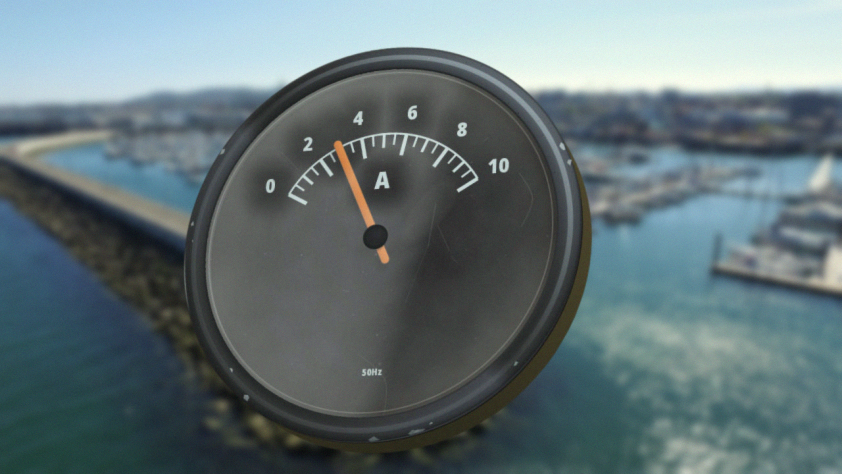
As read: value=3 unit=A
